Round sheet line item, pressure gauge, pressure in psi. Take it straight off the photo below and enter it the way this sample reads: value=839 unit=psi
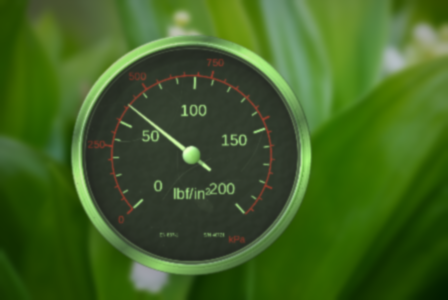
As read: value=60 unit=psi
